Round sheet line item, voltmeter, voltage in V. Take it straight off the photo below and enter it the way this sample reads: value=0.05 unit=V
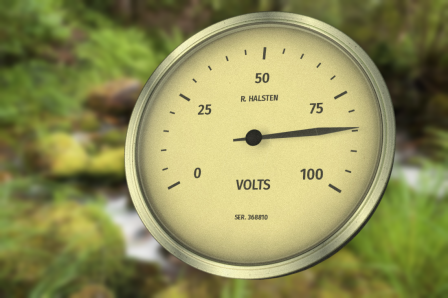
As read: value=85 unit=V
